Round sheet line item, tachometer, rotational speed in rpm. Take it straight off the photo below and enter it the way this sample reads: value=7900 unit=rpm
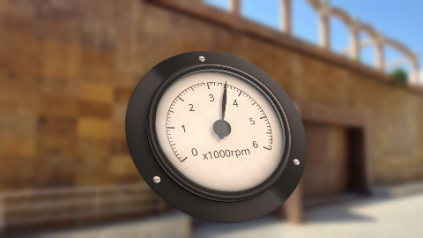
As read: value=3500 unit=rpm
